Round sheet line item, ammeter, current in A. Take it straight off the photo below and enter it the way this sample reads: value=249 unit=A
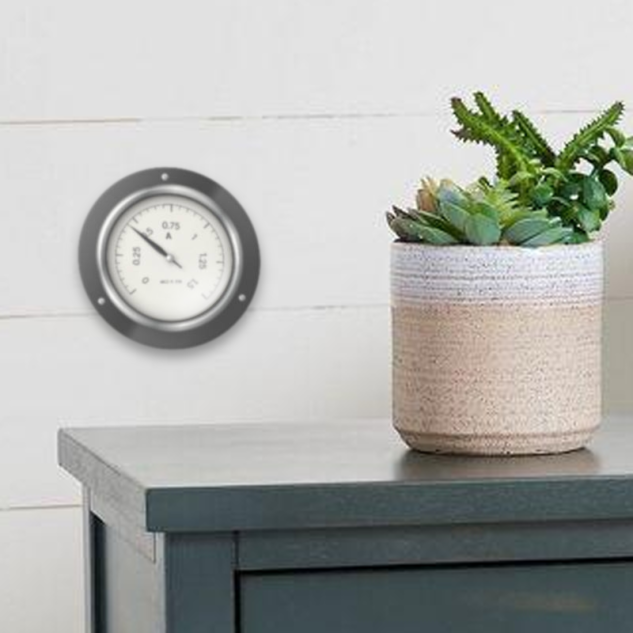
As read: value=0.45 unit=A
